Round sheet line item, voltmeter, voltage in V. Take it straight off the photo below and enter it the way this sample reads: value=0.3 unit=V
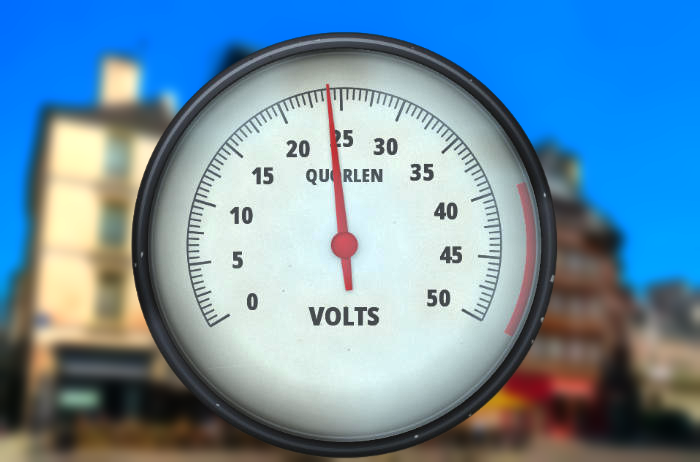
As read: value=24 unit=V
